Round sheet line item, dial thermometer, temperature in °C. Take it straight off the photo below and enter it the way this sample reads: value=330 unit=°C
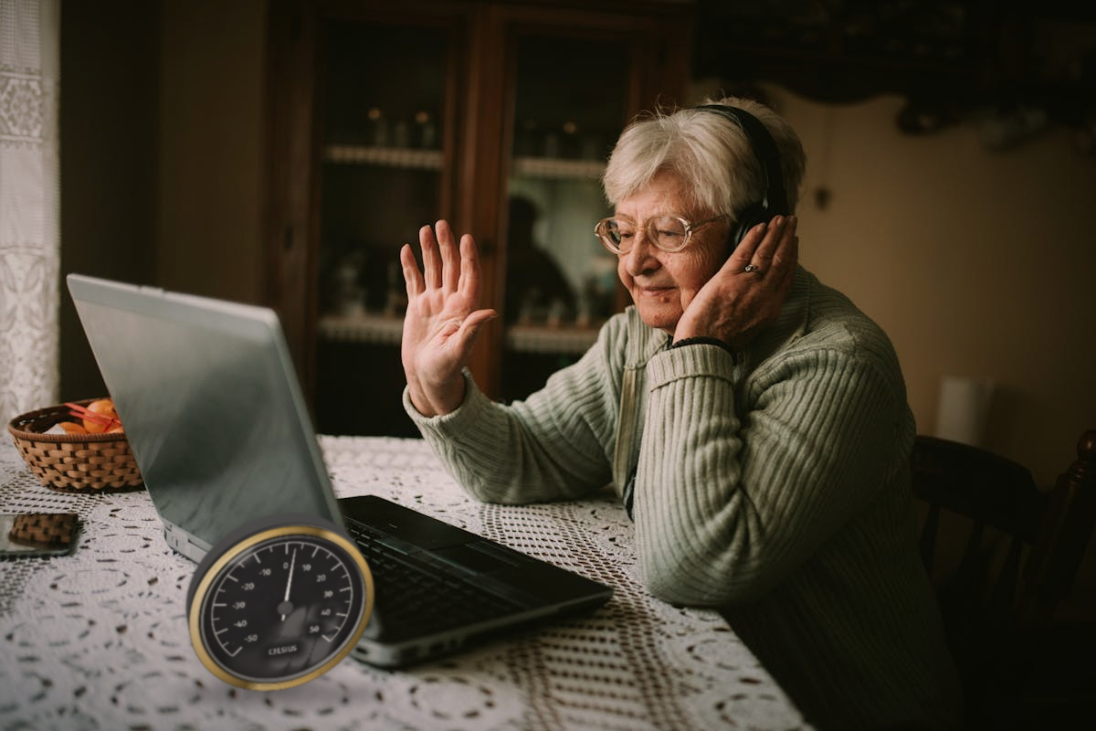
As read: value=2.5 unit=°C
